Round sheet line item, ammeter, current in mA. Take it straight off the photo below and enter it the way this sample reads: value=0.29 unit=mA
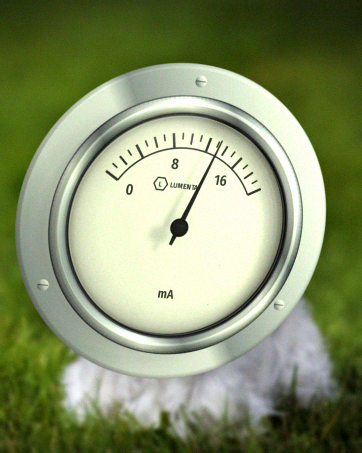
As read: value=13 unit=mA
